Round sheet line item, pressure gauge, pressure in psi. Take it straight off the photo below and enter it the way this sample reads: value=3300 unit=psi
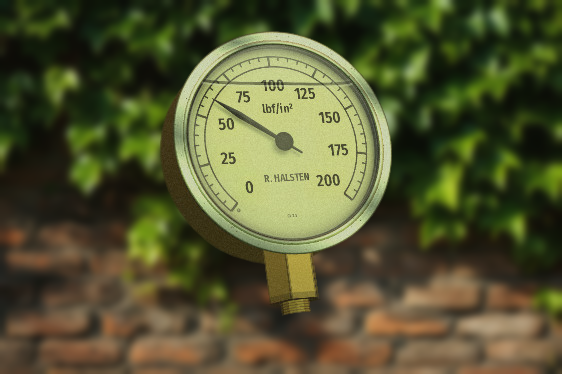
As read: value=60 unit=psi
